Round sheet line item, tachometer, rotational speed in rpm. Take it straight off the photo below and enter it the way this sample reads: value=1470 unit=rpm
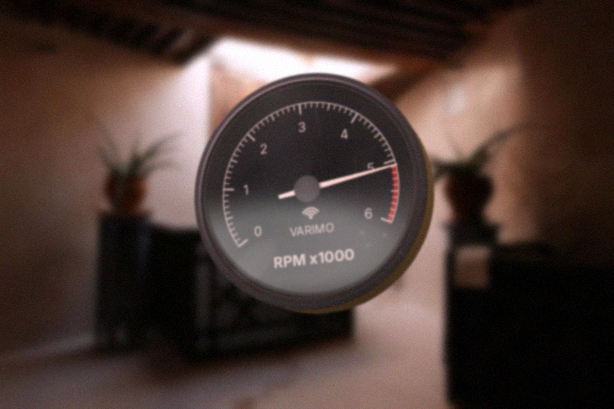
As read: value=5100 unit=rpm
